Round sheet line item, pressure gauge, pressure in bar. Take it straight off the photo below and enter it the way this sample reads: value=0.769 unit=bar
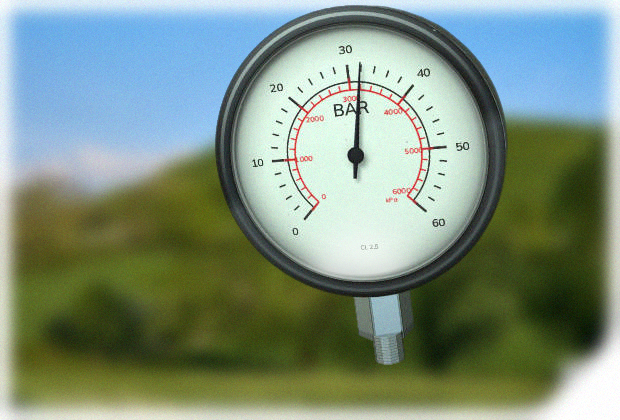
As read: value=32 unit=bar
